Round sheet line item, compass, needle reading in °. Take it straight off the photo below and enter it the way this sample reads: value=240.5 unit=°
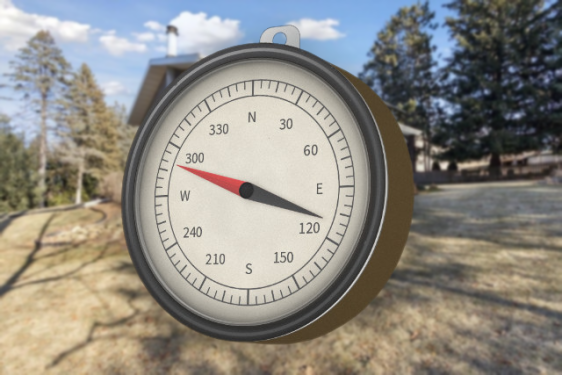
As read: value=290 unit=°
